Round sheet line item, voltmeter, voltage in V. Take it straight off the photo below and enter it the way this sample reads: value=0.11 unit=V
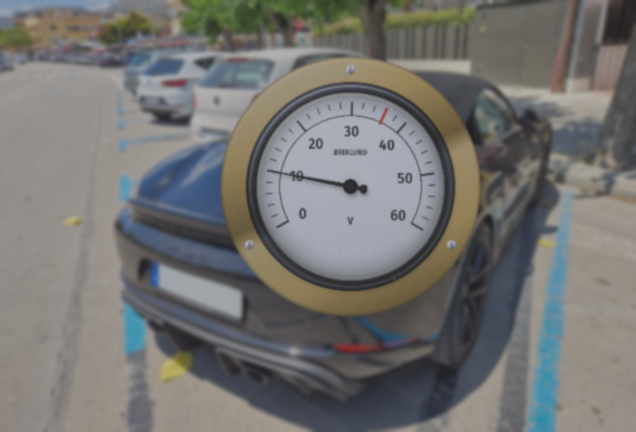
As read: value=10 unit=V
